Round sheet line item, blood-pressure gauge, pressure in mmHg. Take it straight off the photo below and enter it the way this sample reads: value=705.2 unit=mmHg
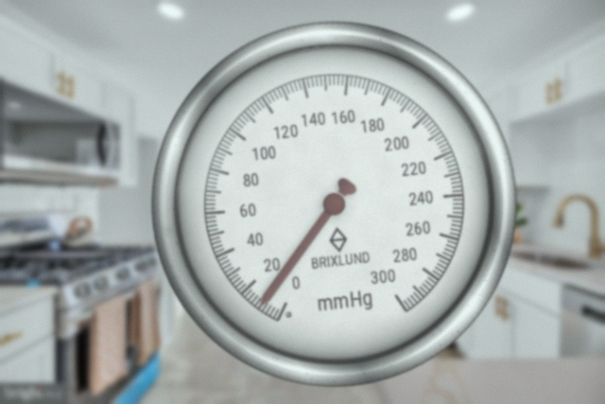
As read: value=10 unit=mmHg
